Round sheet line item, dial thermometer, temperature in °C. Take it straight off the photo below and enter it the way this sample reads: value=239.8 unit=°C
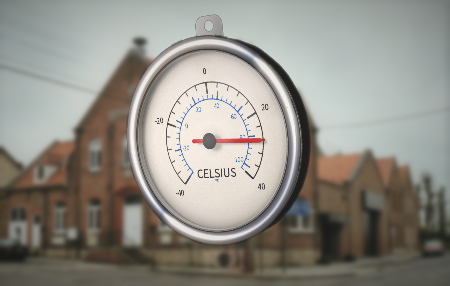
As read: value=28 unit=°C
